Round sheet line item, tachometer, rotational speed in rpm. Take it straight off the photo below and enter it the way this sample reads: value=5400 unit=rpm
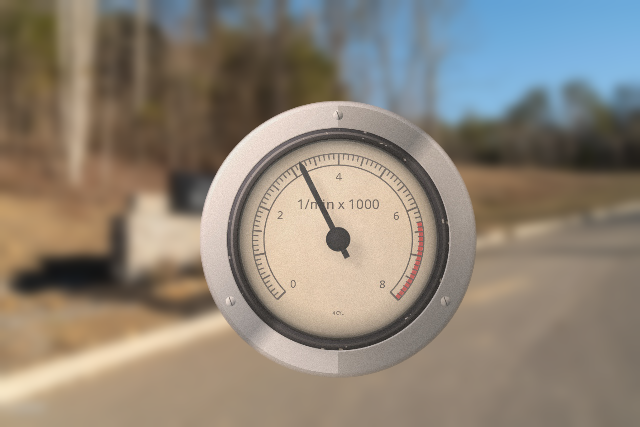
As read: value=3200 unit=rpm
